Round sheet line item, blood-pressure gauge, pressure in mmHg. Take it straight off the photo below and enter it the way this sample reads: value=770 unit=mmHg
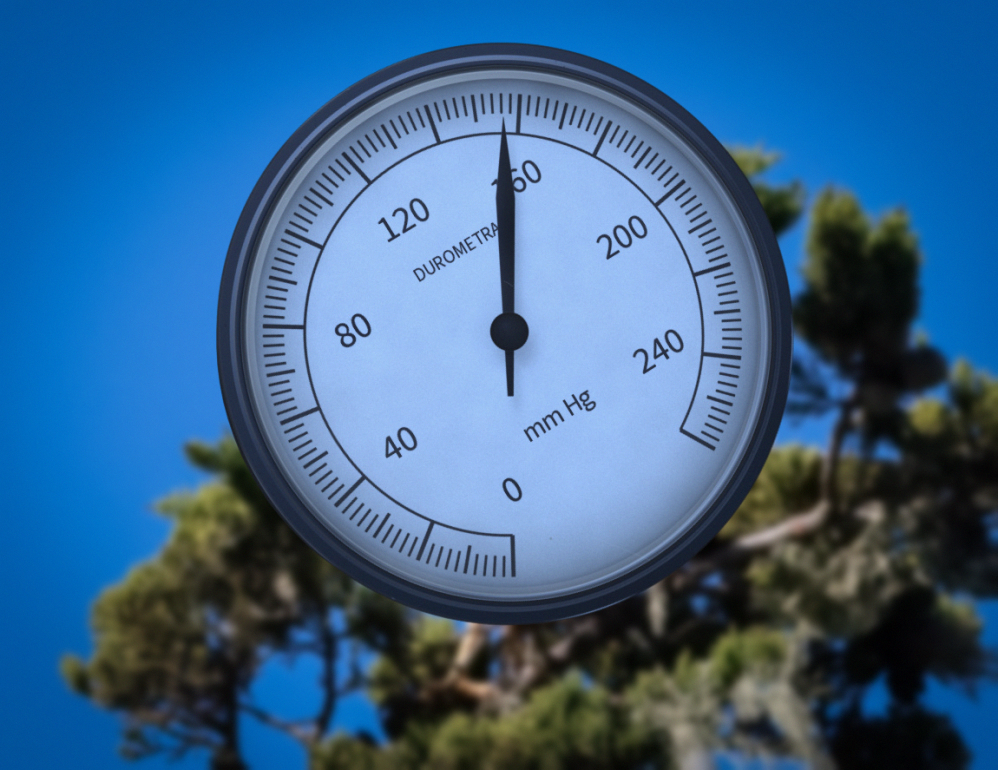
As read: value=156 unit=mmHg
